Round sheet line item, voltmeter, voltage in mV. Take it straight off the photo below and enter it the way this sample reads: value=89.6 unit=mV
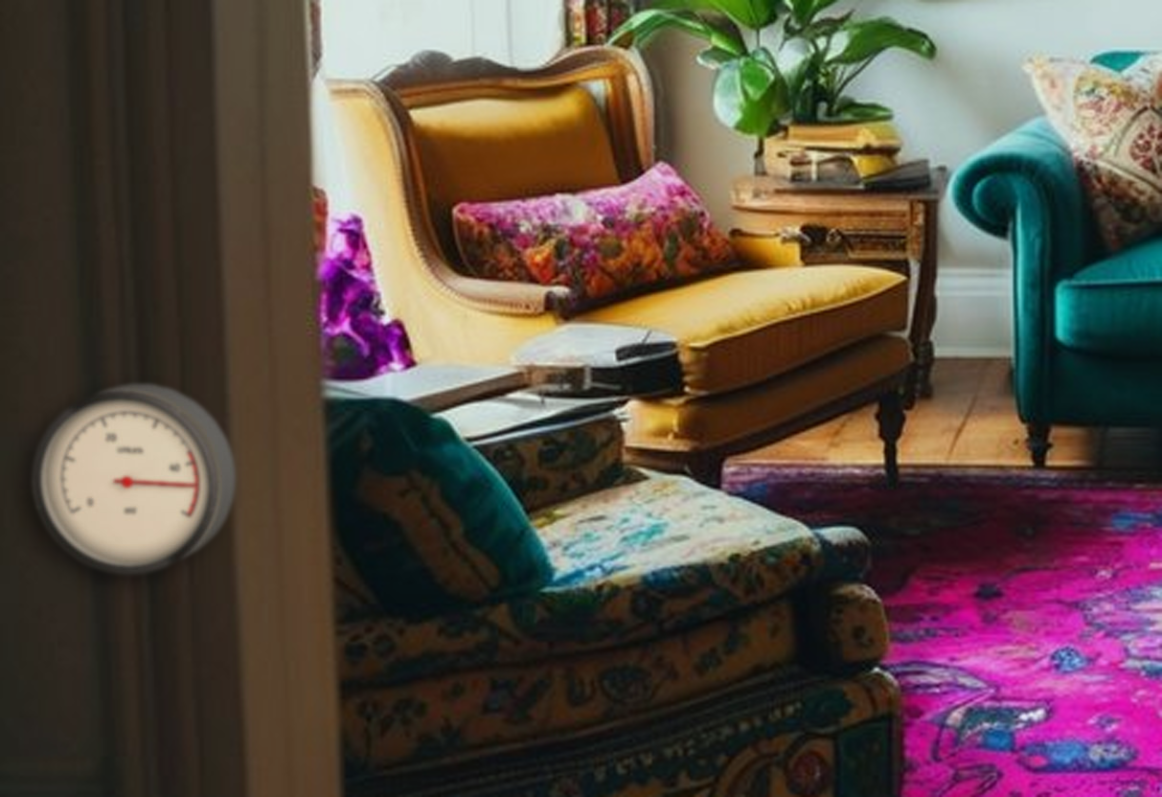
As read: value=44 unit=mV
